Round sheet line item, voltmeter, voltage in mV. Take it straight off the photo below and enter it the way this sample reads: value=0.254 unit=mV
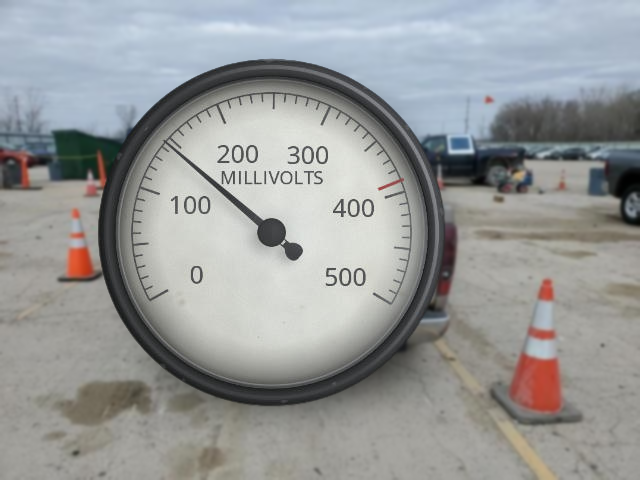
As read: value=145 unit=mV
